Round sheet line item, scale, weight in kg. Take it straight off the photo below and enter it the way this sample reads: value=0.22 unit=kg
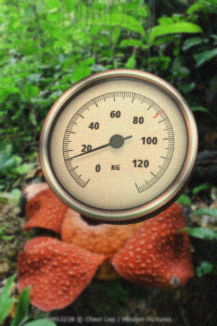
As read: value=15 unit=kg
